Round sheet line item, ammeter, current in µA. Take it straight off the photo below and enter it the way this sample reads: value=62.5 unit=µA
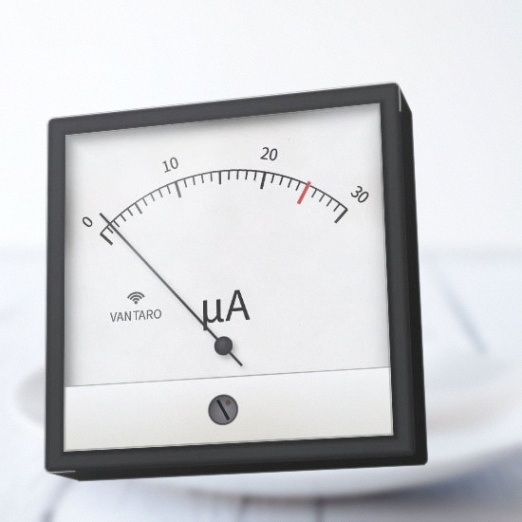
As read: value=1.5 unit=µA
